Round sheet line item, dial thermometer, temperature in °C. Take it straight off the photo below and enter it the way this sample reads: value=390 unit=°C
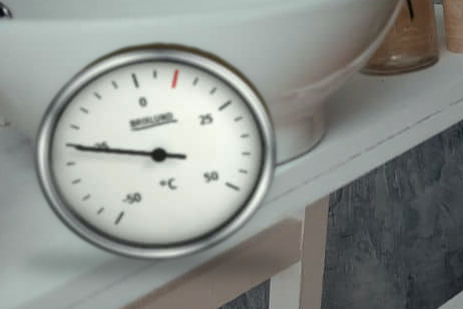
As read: value=-25 unit=°C
